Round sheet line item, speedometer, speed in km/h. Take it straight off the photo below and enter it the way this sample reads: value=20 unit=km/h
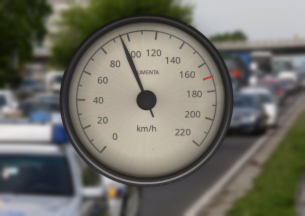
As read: value=95 unit=km/h
